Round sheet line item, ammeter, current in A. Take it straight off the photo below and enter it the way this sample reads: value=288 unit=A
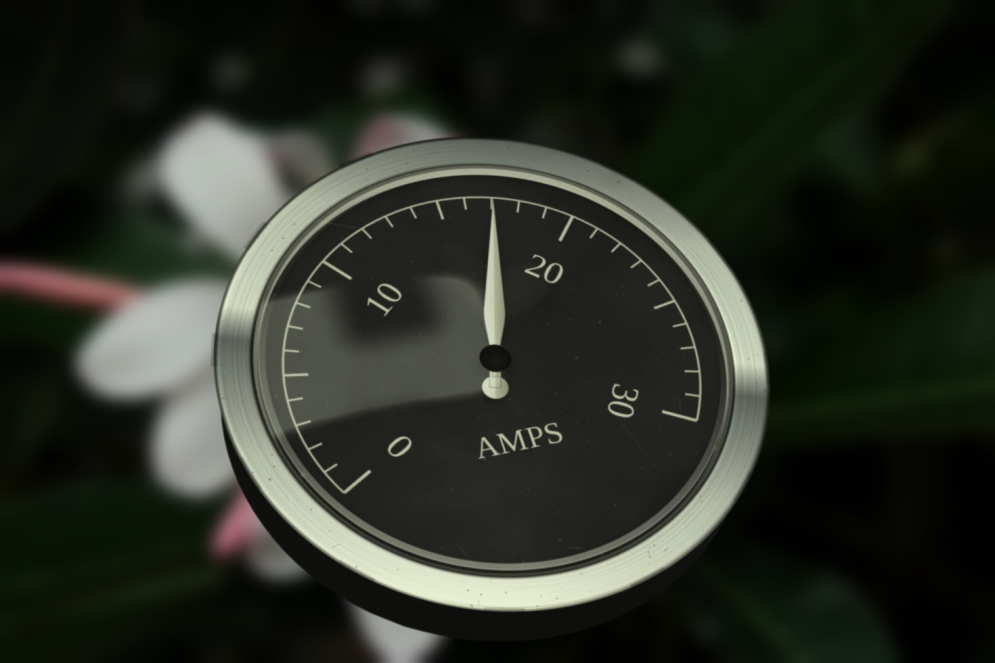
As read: value=17 unit=A
